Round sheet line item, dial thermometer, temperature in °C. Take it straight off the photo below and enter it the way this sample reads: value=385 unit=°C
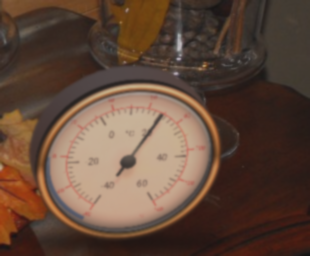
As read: value=20 unit=°C
